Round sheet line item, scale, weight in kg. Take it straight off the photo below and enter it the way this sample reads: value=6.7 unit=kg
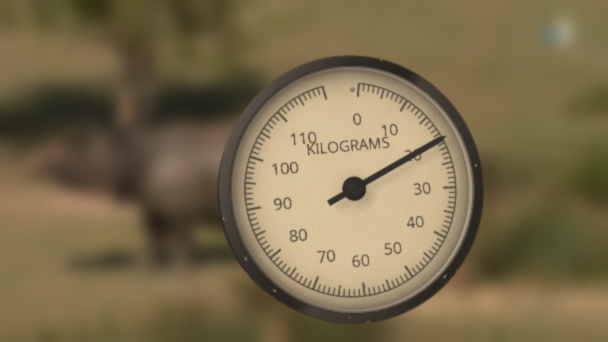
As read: value=20 unit=kg
